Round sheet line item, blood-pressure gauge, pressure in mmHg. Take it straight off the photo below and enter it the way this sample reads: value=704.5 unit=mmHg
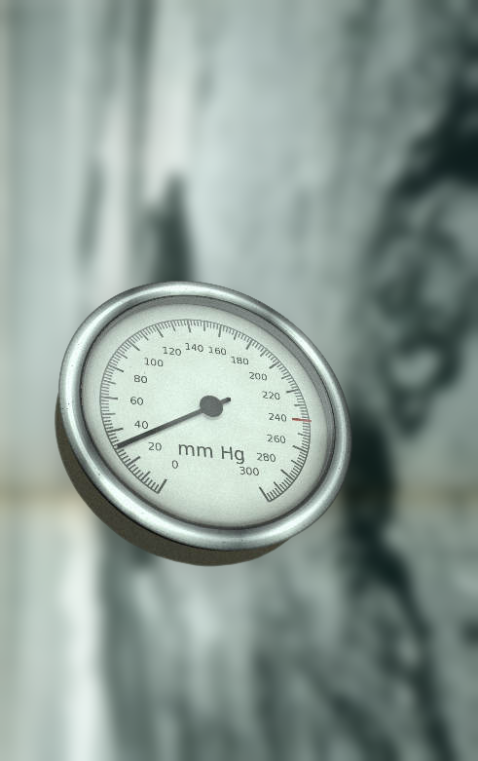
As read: value=30 unit=mmHg
